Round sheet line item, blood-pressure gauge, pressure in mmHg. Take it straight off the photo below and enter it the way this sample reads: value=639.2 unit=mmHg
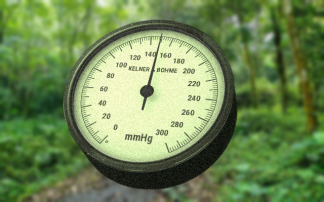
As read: value=150 unit=mmHg
